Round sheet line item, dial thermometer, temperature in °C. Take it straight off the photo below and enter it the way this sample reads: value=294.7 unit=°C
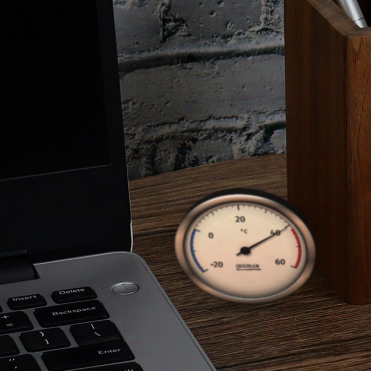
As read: value=40 unit=°C
